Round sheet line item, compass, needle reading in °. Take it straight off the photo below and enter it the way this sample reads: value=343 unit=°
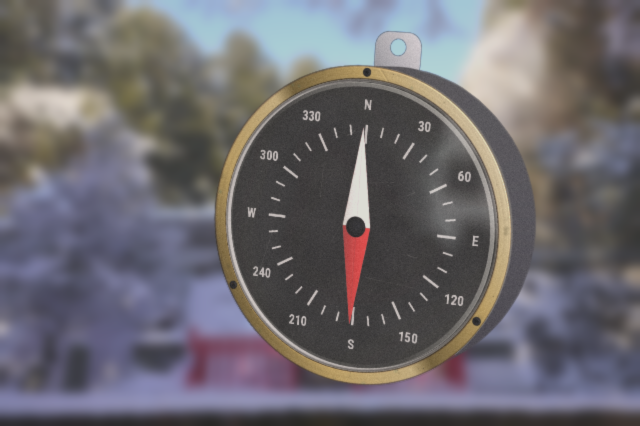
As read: value=180 unit=°
